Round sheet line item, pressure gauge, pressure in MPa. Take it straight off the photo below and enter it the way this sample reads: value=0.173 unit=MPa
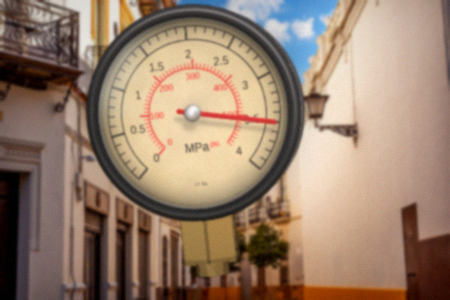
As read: value=3.5 unit=MPa
